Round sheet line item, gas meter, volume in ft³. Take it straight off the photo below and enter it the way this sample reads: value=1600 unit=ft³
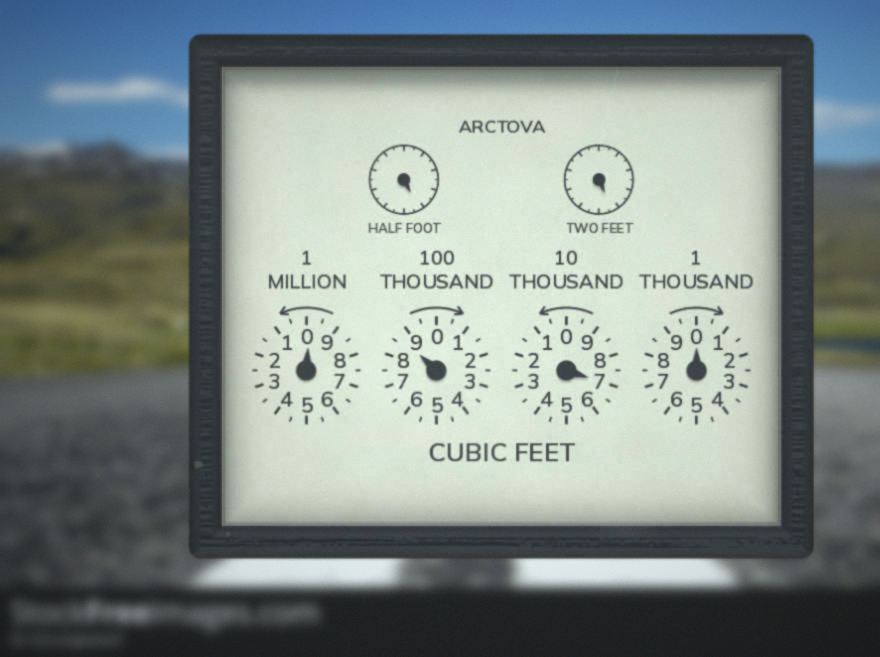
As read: value=987000 unit=ft³
